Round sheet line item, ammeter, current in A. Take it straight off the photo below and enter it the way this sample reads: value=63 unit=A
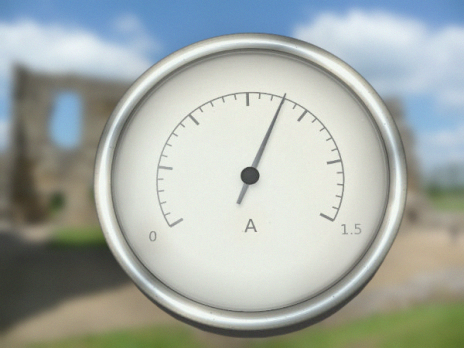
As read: value=0.9 unit=A
